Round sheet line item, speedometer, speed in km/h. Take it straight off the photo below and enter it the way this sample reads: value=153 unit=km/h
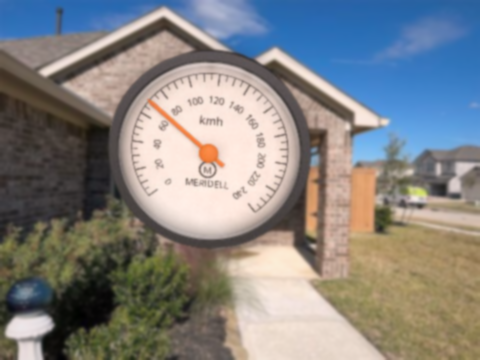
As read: value=70 unit=km/h
